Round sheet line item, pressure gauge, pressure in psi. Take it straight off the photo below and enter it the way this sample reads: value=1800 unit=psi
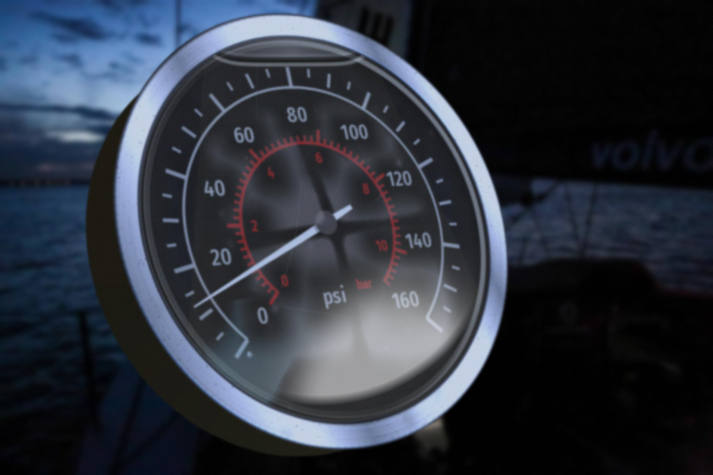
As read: value=12.5 unit=psi
